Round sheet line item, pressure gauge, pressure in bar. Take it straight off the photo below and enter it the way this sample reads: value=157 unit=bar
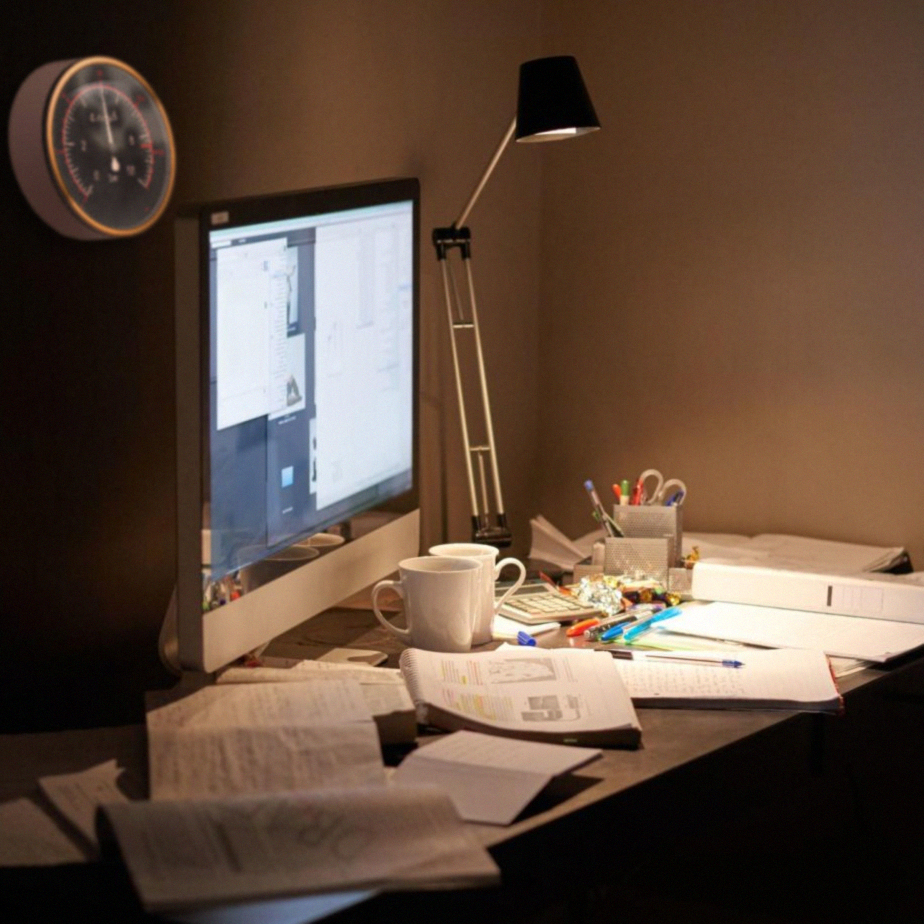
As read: value=5 unit=bar
